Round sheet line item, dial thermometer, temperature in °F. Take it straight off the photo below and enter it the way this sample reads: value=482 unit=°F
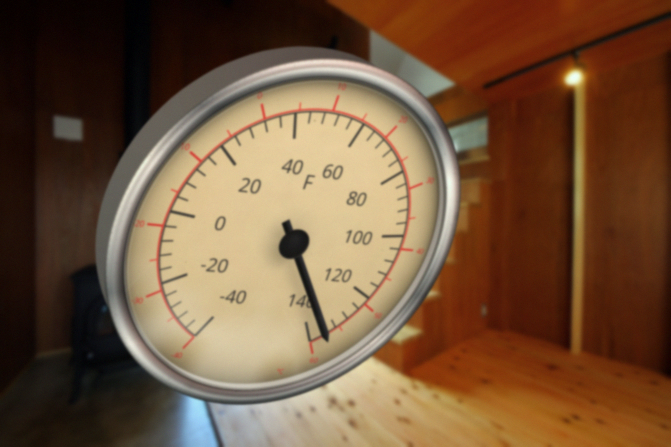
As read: value=136 unit=°F
